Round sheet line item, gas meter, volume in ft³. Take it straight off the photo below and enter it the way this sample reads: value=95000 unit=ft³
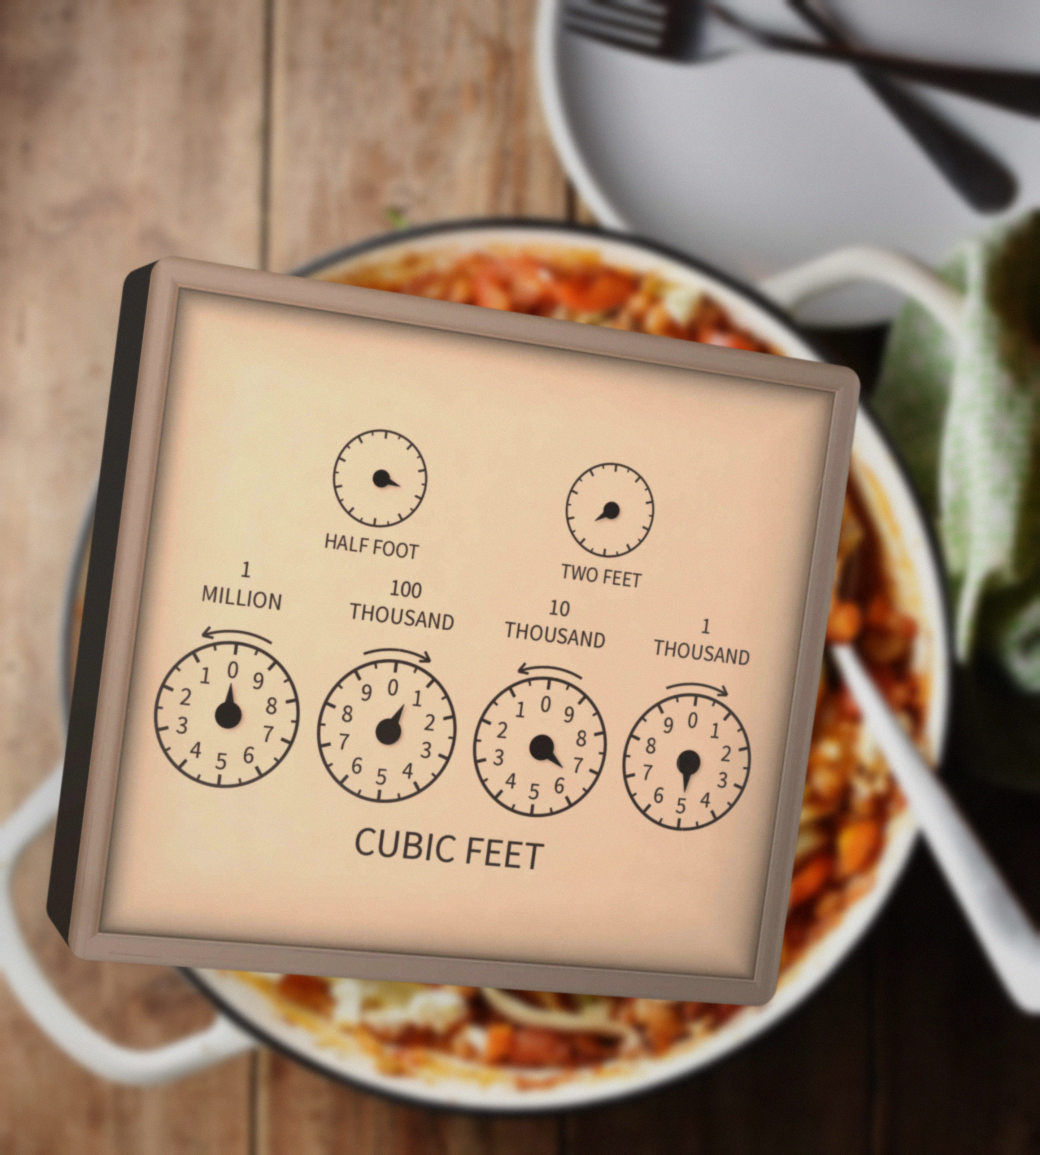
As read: value=6500 unit=ft³
